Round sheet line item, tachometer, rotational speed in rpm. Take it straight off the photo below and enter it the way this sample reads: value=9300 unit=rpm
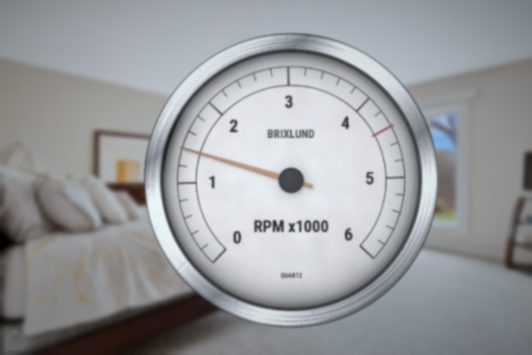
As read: value=1400 unit=rpm
